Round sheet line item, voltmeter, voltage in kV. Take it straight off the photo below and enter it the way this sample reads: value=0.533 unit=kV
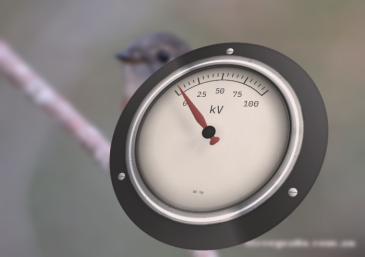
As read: value=5 unit=kV
